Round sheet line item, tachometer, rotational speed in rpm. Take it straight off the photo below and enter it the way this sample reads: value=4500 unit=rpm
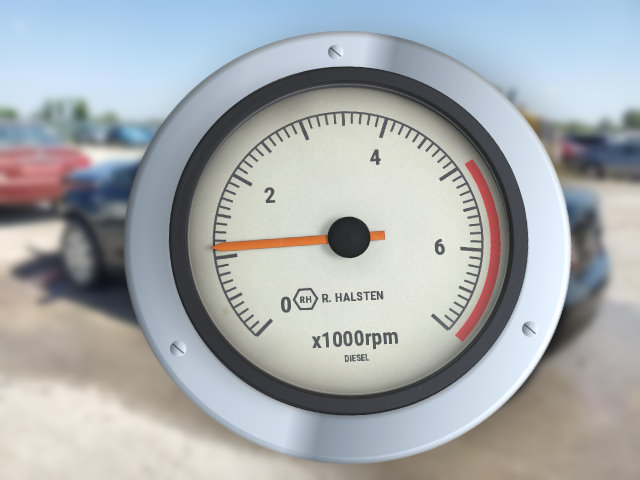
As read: value=1100 unit=rpm
